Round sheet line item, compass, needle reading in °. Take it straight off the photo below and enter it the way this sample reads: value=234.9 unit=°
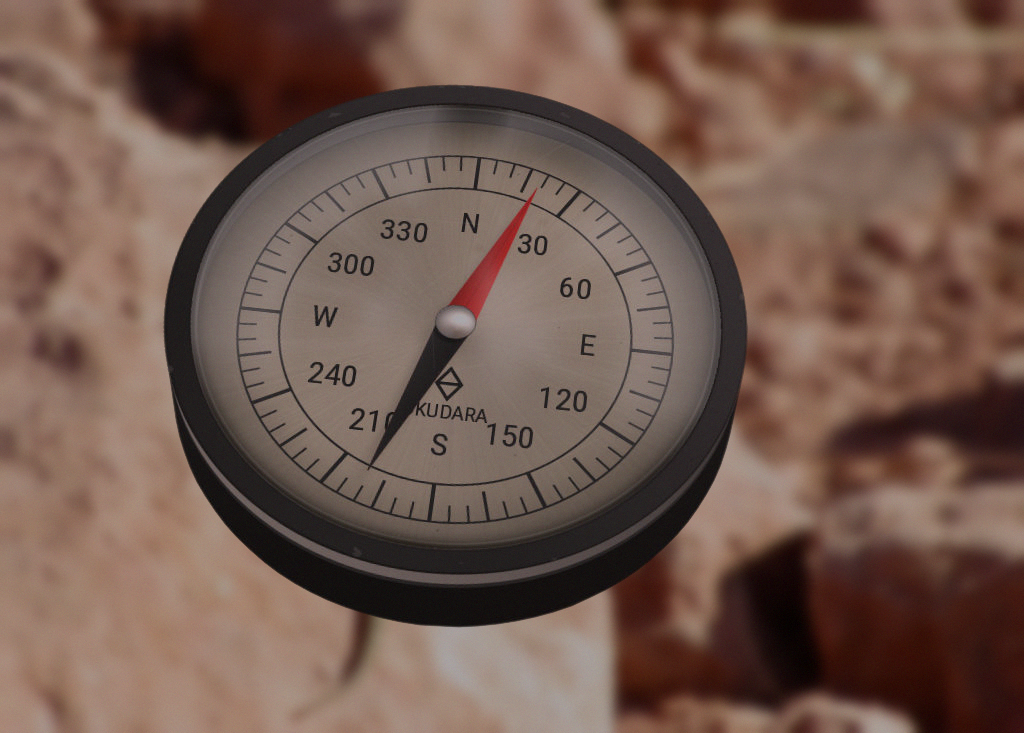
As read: value=20 unit=°
